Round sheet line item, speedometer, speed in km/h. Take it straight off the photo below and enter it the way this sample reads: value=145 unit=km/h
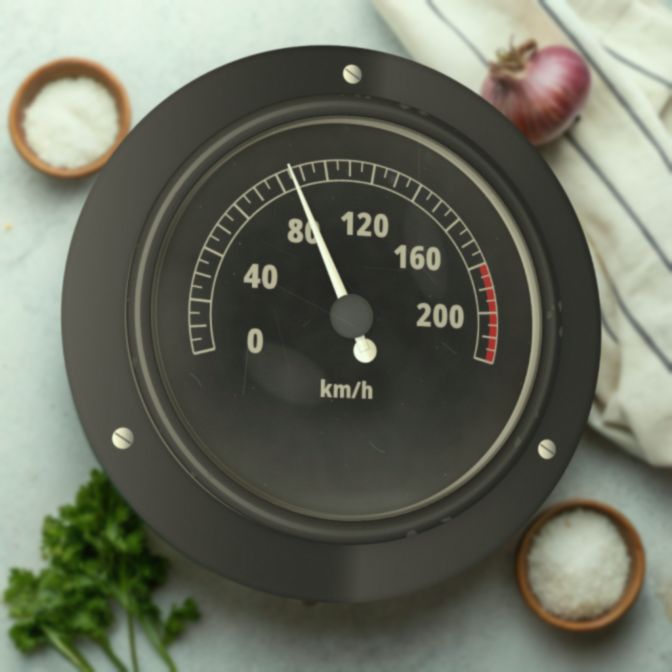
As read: value=85 unit=km/h
